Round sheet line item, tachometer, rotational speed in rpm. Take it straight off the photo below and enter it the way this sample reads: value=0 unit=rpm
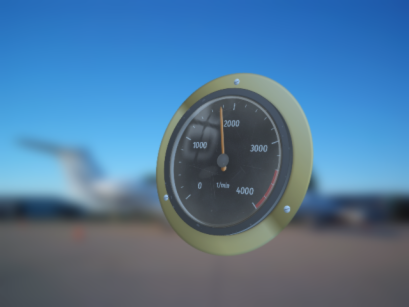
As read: value=1800 unit=rpm
